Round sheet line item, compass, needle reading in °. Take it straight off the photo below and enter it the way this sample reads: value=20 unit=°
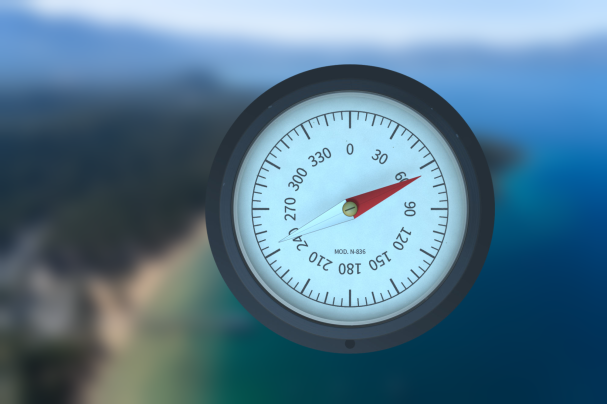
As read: value=65 unit=°
